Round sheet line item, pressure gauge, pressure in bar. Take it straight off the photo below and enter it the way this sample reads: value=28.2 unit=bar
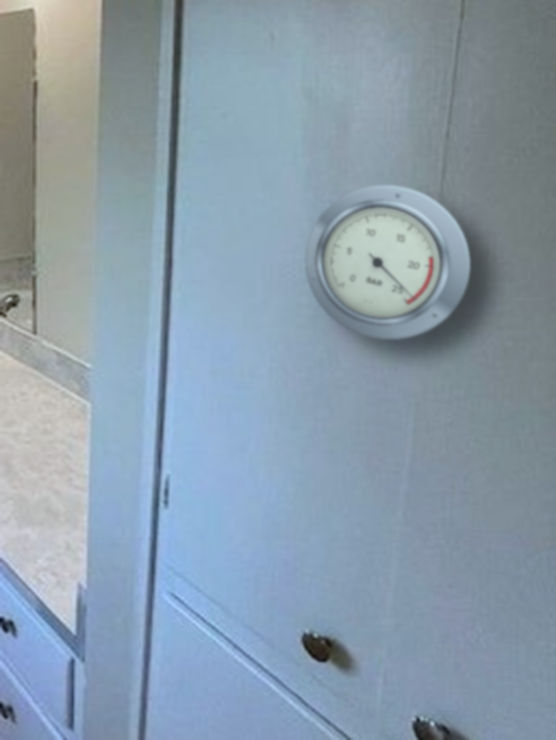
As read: value=24 unit=bar
